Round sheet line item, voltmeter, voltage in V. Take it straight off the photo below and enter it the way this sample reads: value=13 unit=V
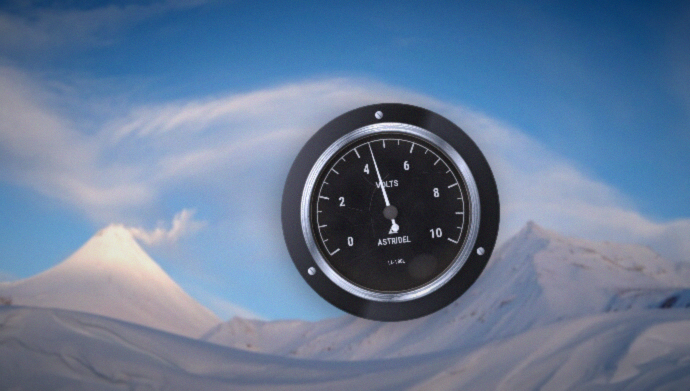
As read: value=4.5 unit=V
